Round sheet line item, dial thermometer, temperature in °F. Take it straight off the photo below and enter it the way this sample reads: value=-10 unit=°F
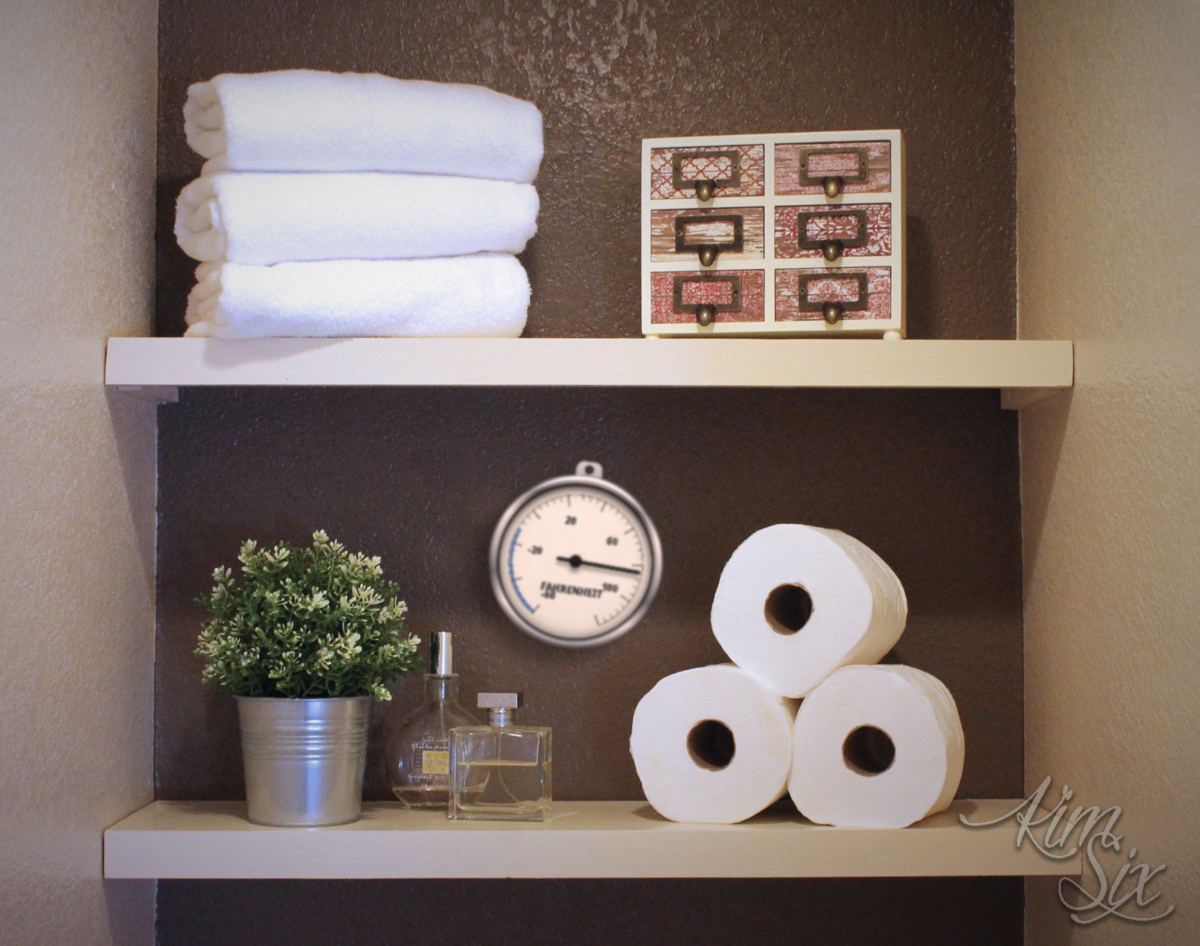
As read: value=84 unit=°F
